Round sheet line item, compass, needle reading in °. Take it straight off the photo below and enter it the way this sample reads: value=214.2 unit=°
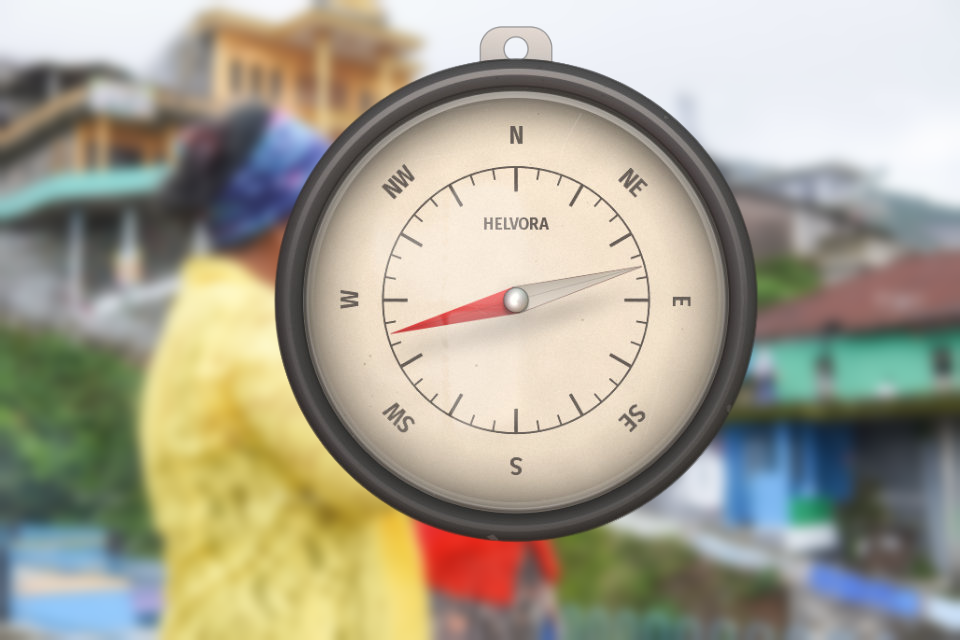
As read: value=255 unit=°
